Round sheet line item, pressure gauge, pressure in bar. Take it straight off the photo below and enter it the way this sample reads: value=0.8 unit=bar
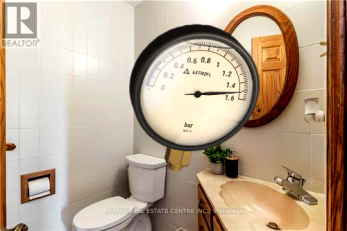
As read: value=1.5 unit=bar
